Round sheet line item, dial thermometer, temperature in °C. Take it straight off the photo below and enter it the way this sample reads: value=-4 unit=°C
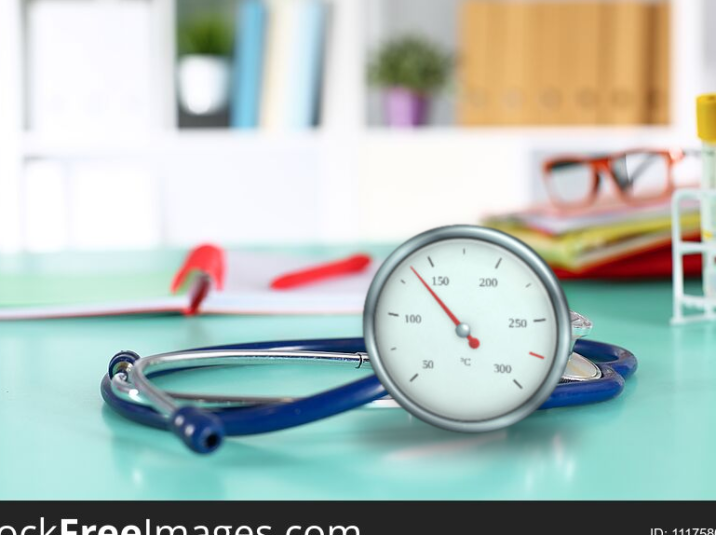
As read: value=137.5 unit=°C
